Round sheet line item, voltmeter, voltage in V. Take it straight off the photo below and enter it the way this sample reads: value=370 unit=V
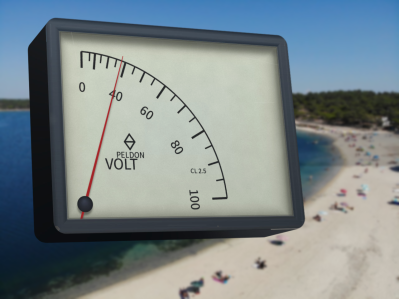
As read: value=37.5 unit=V
